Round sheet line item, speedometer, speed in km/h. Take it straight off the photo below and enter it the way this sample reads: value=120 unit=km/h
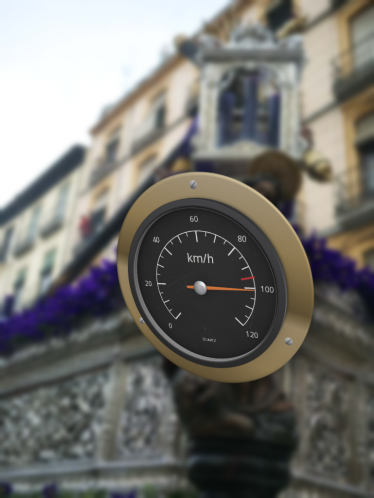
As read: value=100 unit=km/h
